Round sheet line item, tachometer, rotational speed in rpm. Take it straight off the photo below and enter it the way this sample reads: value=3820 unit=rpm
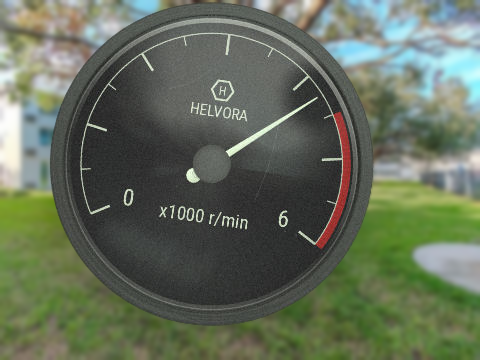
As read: value=4250 unit=rpm
